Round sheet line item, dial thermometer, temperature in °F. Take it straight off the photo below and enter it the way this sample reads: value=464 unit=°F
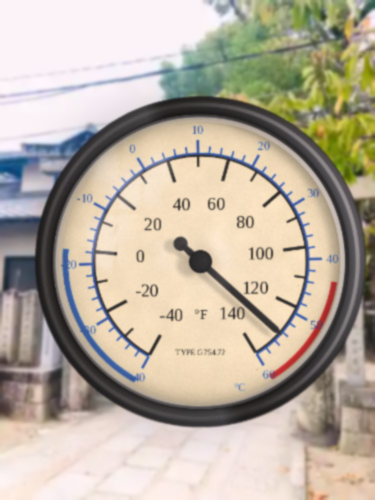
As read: value=130 unit=°F
